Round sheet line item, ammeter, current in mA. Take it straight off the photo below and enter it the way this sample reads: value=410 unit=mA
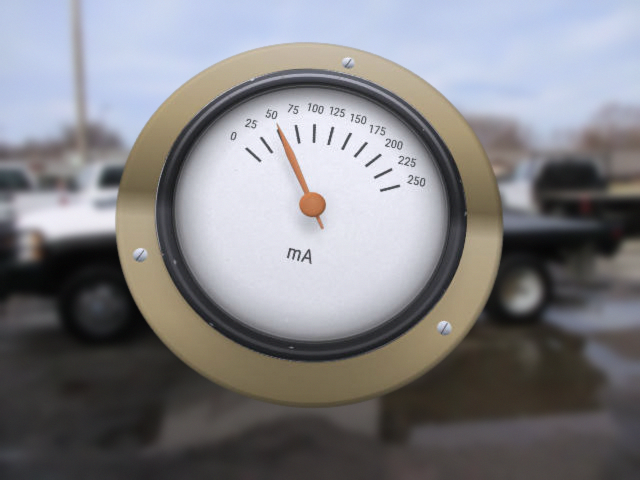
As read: value=50 unit=mA
